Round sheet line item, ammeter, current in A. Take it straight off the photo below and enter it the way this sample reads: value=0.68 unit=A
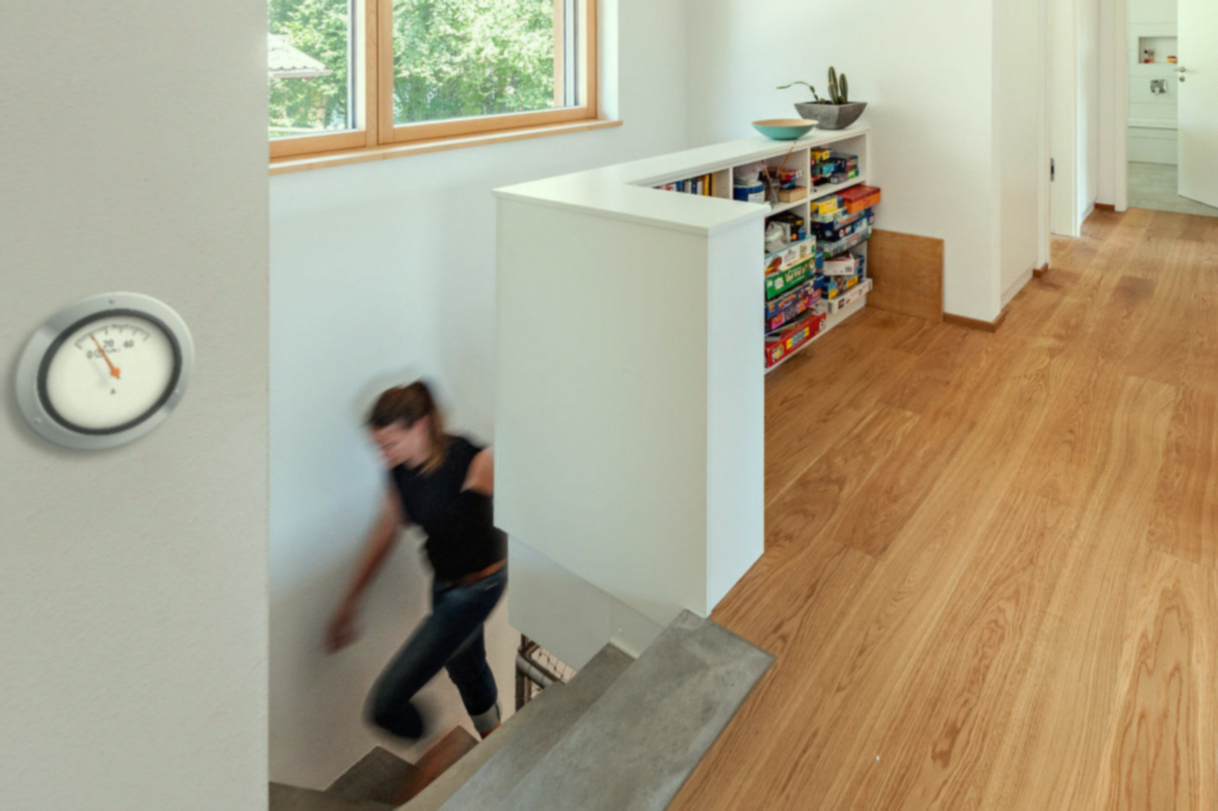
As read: value=10 unit=A
